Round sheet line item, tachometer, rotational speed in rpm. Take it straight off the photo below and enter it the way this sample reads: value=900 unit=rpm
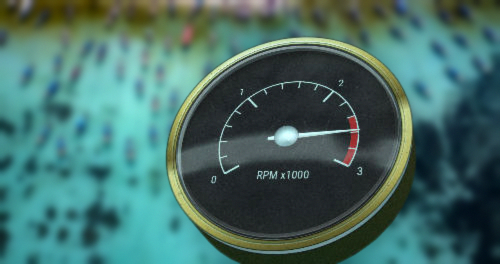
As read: value=2600 unit=rpm
